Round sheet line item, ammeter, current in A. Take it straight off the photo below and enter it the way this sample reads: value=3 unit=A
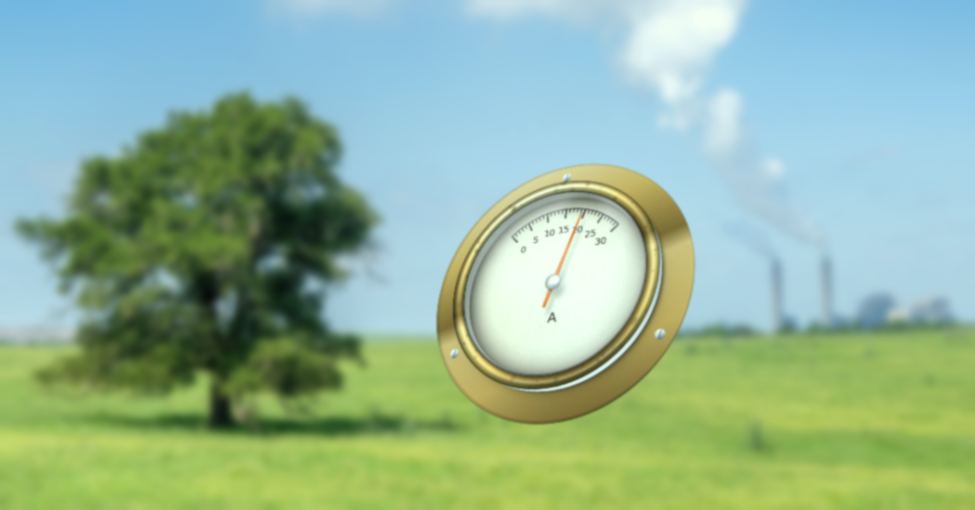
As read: value=20 unit=A
